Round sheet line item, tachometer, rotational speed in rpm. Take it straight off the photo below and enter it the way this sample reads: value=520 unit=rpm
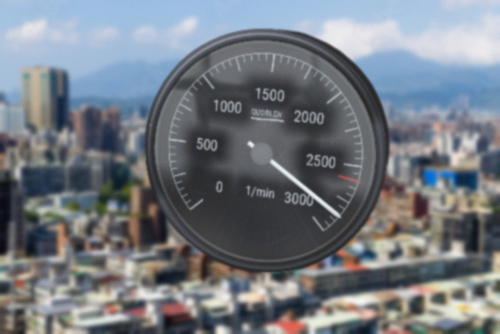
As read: value=2850 unit=rpm
